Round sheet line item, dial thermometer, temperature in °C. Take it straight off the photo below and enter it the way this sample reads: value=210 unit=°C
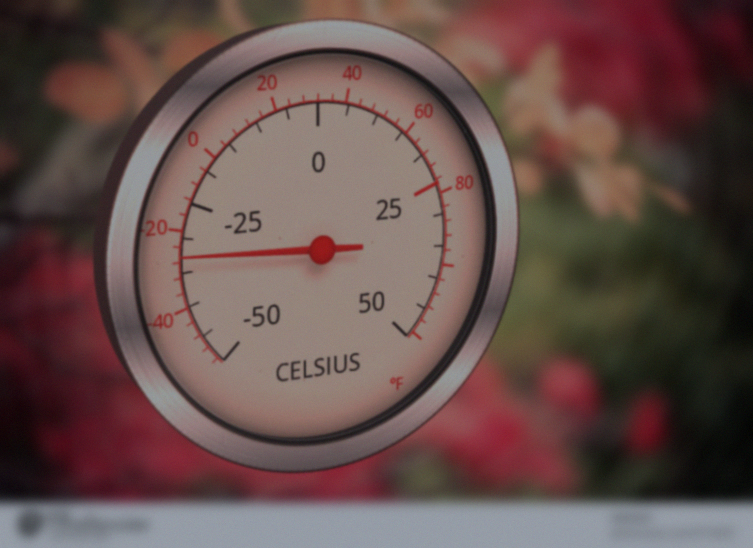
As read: value=-32.5 unit=°C
